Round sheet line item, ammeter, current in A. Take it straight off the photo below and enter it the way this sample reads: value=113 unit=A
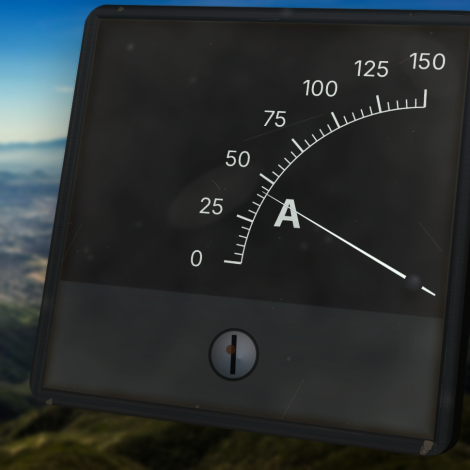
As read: value=42.5 unit=A
